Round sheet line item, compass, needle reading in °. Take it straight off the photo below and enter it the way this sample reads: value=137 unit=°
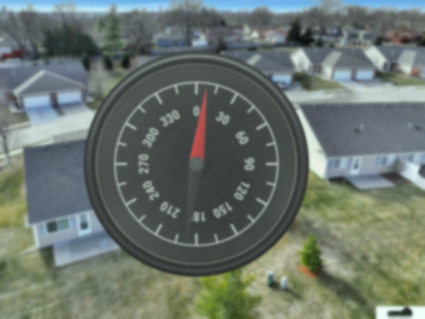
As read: value=7.5 unit=°
